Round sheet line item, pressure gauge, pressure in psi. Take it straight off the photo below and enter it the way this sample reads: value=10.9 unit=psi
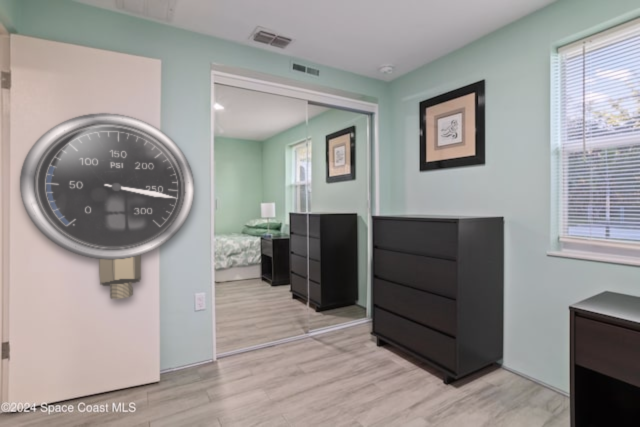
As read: value=260 unit=psi
